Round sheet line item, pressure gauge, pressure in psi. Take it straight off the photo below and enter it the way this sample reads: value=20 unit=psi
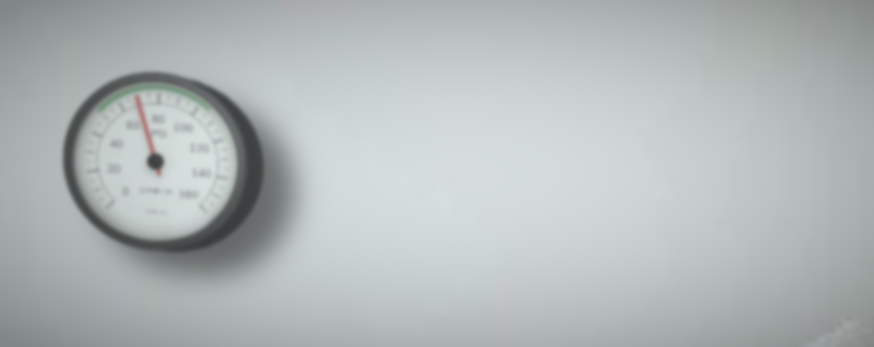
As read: value=70 unit=psi
